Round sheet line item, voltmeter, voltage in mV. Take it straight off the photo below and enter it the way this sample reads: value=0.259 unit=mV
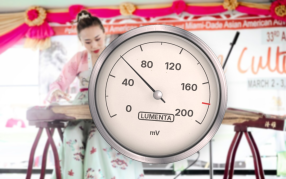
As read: value=60 unit=mV
